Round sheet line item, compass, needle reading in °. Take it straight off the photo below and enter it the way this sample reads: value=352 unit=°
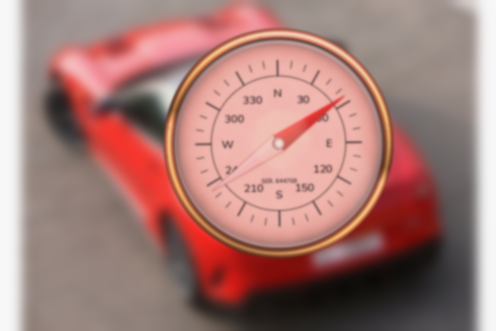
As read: value=55 unit=°
